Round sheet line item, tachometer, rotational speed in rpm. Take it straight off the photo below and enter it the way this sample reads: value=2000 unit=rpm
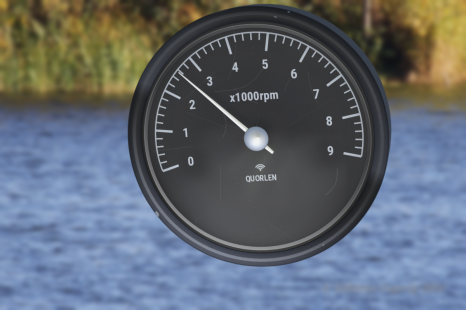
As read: value=2600 unit=rpm
